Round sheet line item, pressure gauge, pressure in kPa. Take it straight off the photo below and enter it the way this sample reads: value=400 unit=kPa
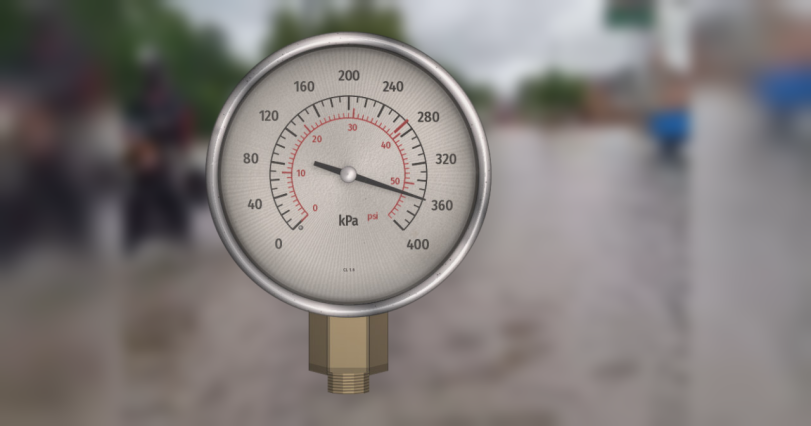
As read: value=360 unit=kPa
